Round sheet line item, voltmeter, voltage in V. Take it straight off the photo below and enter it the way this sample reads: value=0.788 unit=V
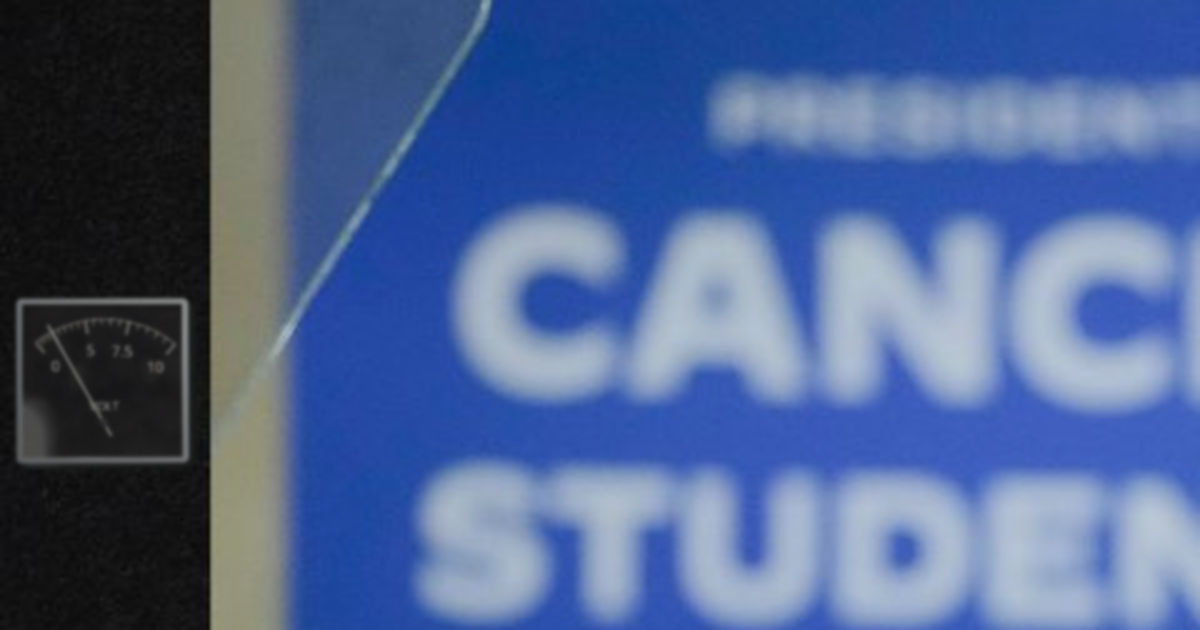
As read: value=2.5 unit=V
